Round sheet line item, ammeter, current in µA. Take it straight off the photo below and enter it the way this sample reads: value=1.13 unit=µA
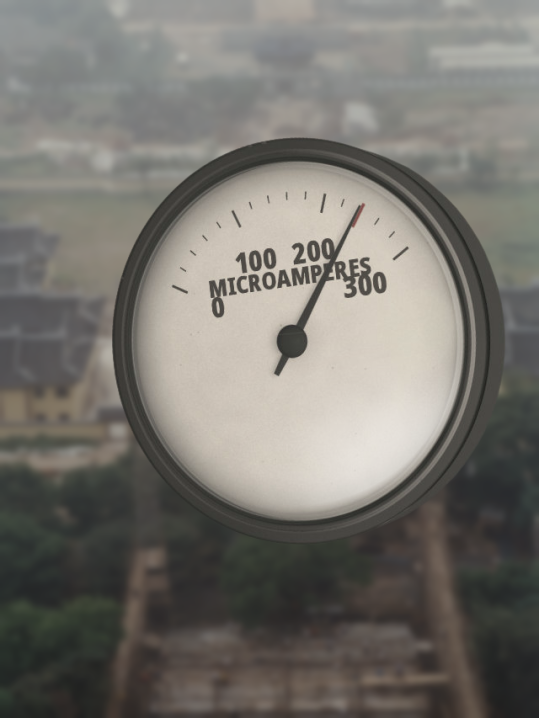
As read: value=240 unit=µA
